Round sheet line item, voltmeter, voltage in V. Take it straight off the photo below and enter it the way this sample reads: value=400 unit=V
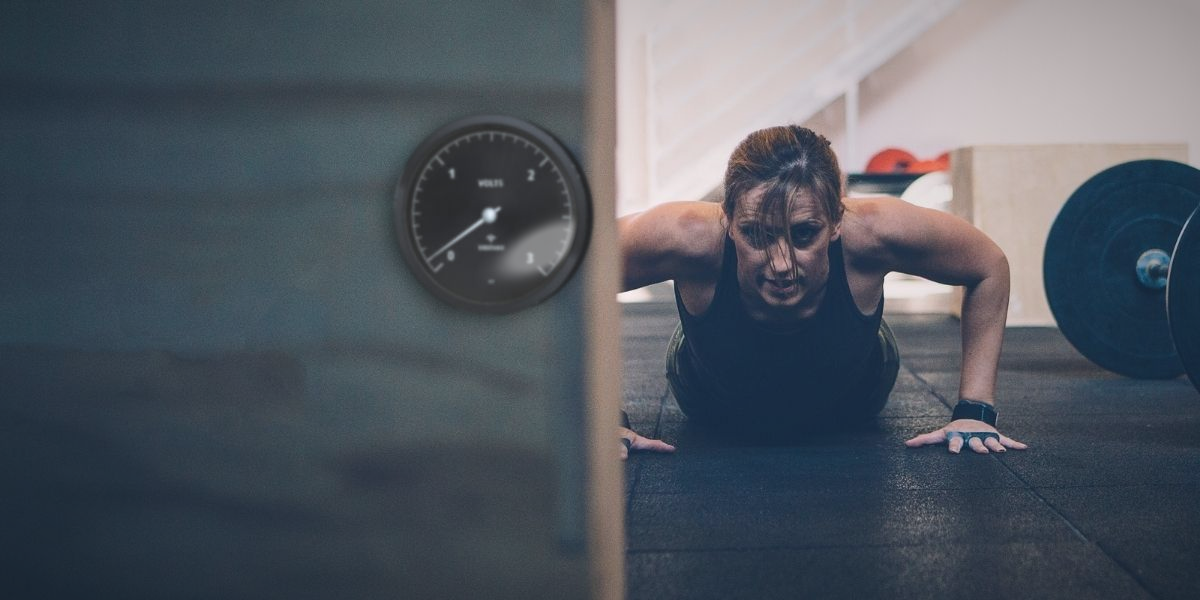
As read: value=0.1 unit=V
